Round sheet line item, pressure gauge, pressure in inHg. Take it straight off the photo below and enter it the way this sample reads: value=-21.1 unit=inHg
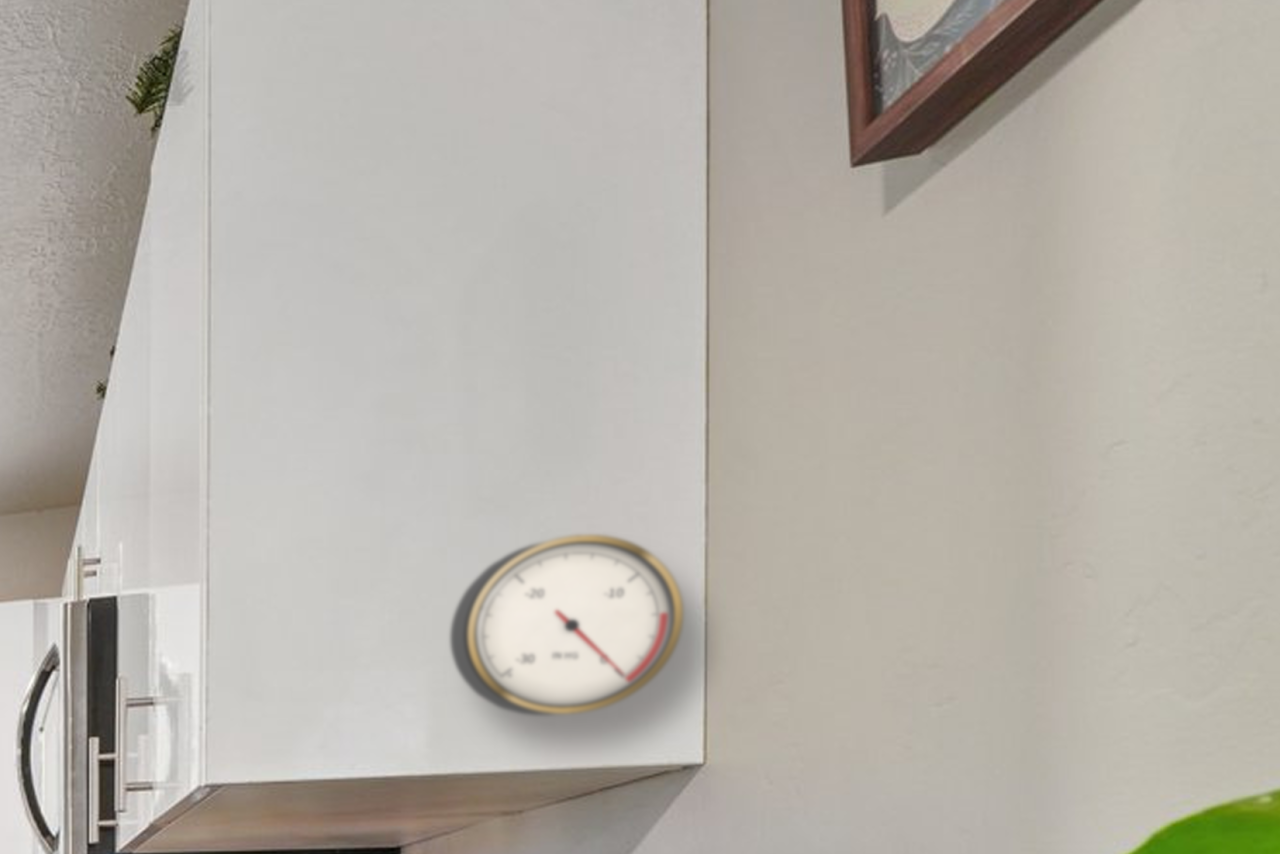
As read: value=0 unit=inHg
